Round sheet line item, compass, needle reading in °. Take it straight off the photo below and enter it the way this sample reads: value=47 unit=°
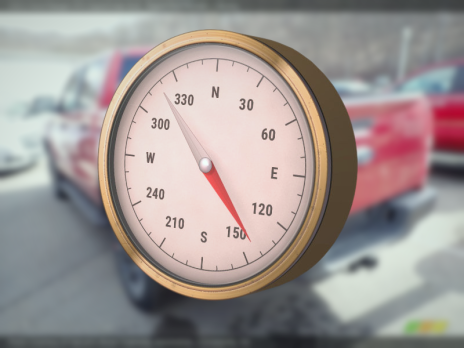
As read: value=140 unit=°
